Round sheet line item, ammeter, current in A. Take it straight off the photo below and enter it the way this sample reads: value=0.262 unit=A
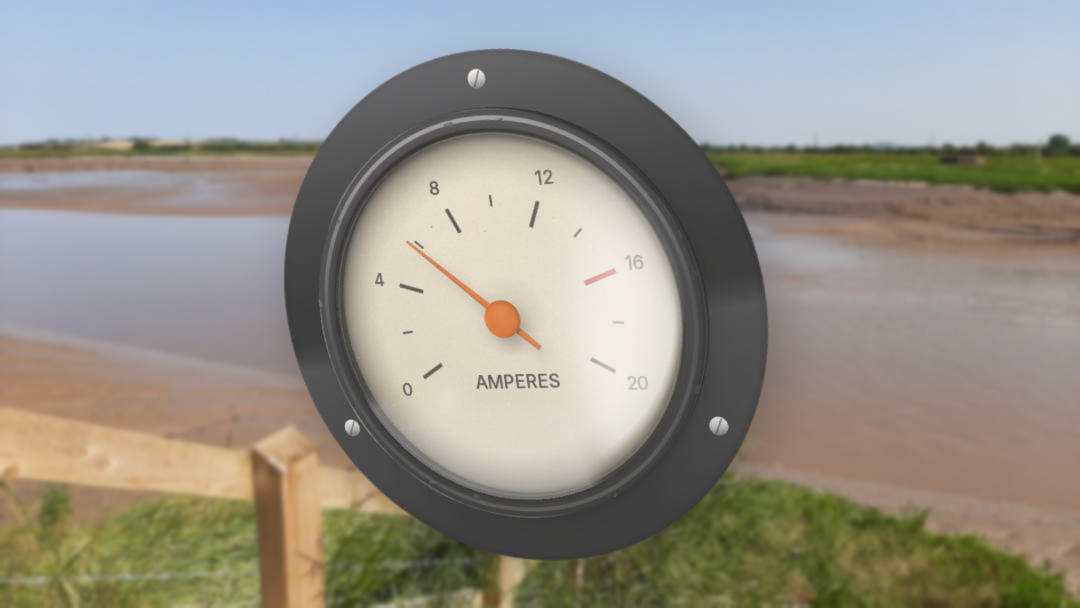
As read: value=6 unit=A
